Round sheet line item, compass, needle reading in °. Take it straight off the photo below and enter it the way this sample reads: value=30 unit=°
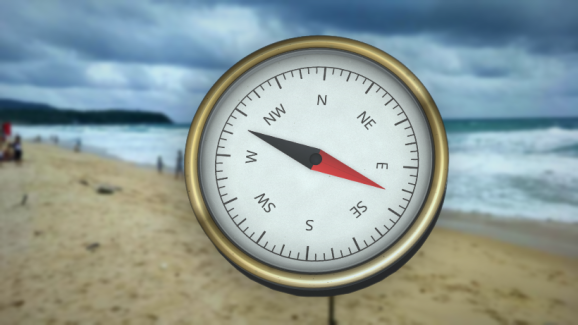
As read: value=110 unit=°
